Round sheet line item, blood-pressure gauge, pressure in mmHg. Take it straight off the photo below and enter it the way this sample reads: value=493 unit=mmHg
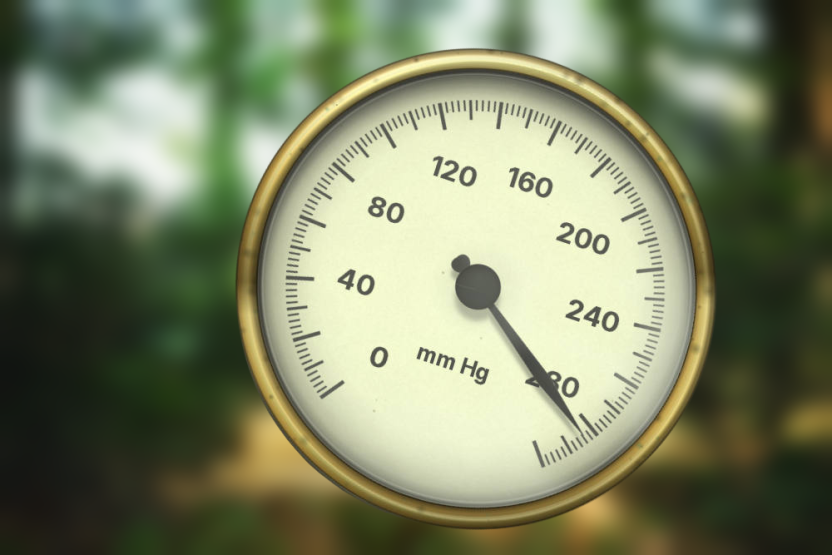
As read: value=284 unit=mmHg
